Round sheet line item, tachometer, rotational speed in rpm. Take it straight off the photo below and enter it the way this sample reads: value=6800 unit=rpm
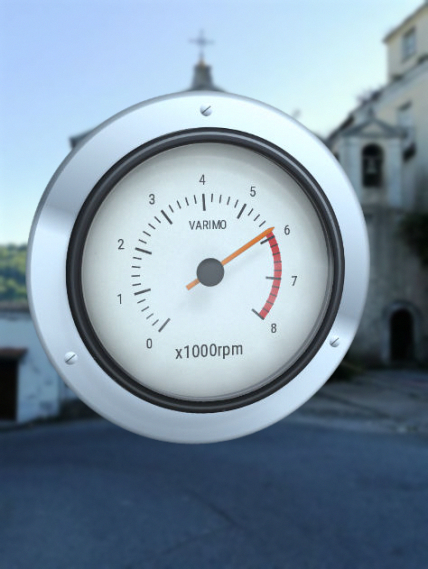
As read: value=5800 unit=rpm
